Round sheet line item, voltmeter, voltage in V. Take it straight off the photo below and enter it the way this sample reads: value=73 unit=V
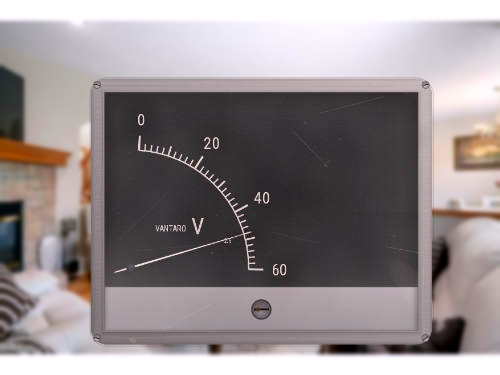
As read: value=48 unit=V
